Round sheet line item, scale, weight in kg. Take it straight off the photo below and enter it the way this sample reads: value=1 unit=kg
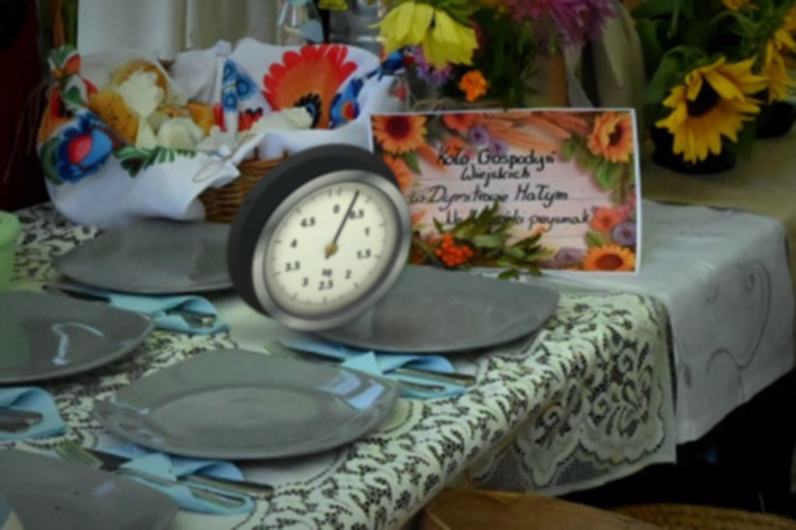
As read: value=0.25 unit=kg
